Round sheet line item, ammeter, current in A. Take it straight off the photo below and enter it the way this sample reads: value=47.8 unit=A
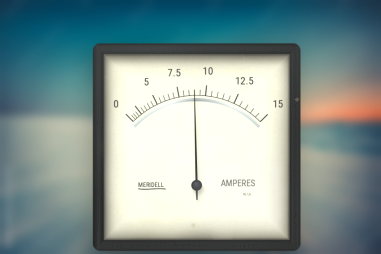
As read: value=9 unit=A
